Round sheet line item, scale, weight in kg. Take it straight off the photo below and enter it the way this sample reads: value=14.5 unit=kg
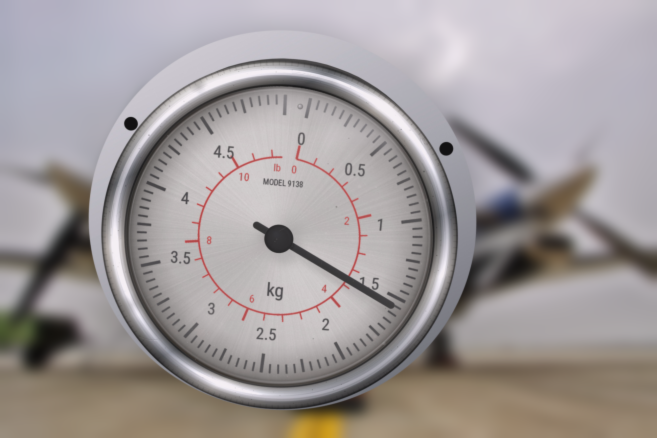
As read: value=1.55 unit=kg
